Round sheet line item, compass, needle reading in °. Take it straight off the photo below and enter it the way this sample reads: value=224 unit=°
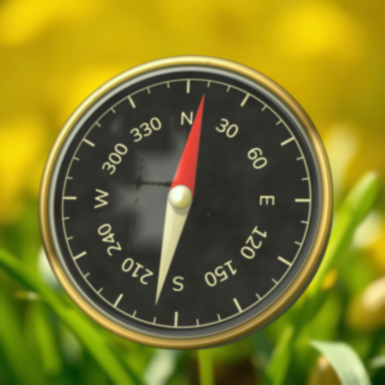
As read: value=10 unit=°
